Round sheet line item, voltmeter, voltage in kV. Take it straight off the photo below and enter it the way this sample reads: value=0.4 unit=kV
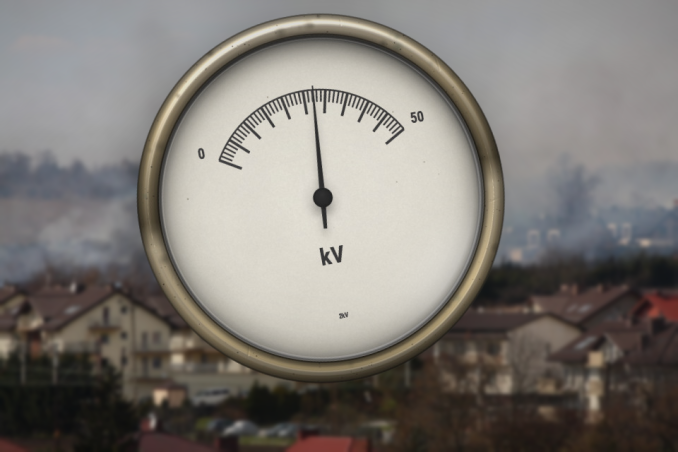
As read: value=27 unit=kV
